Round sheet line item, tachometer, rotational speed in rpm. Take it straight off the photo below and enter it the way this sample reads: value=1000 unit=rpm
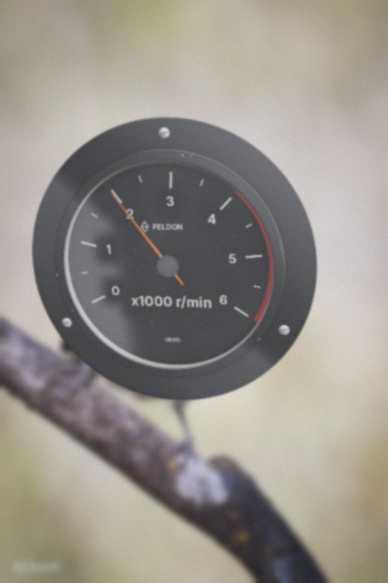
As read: value=2000 unit=rpm
